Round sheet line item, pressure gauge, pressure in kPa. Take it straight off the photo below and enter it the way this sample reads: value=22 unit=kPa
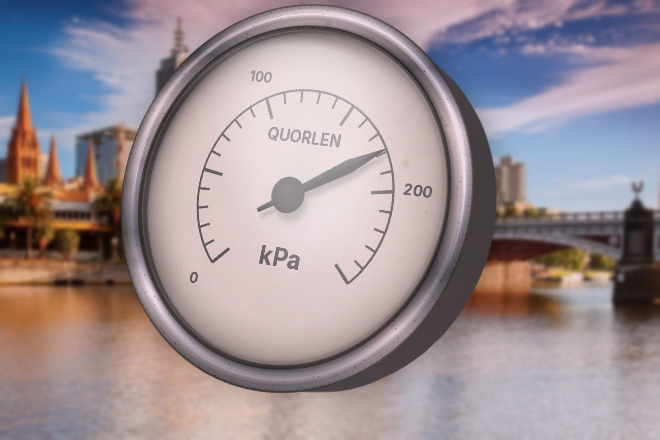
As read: value=180 unit=kPa
